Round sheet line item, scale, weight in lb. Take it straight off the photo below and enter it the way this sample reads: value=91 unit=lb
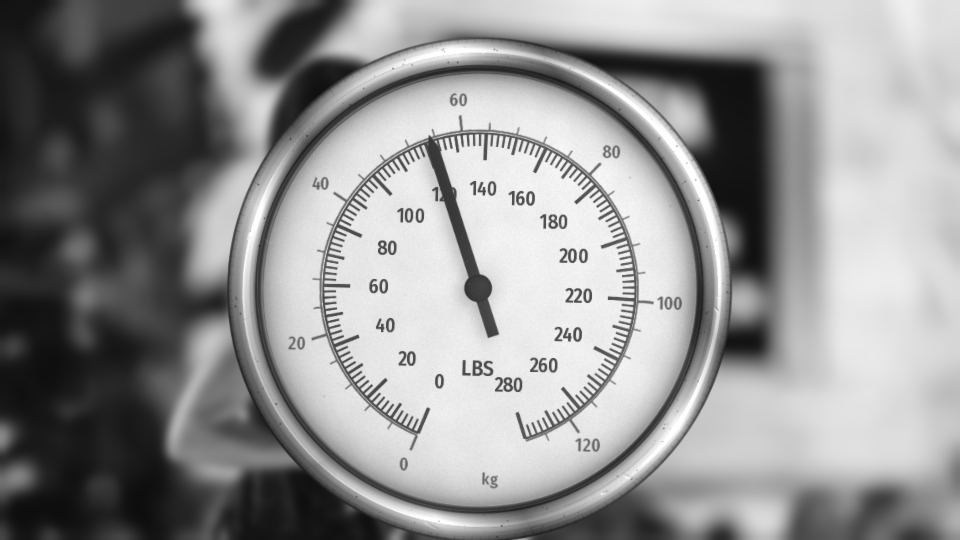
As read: value=122 unit=lb
